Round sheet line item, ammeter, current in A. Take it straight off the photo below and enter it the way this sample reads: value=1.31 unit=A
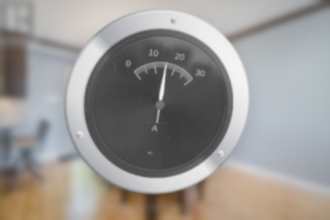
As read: value=15 unit=A
